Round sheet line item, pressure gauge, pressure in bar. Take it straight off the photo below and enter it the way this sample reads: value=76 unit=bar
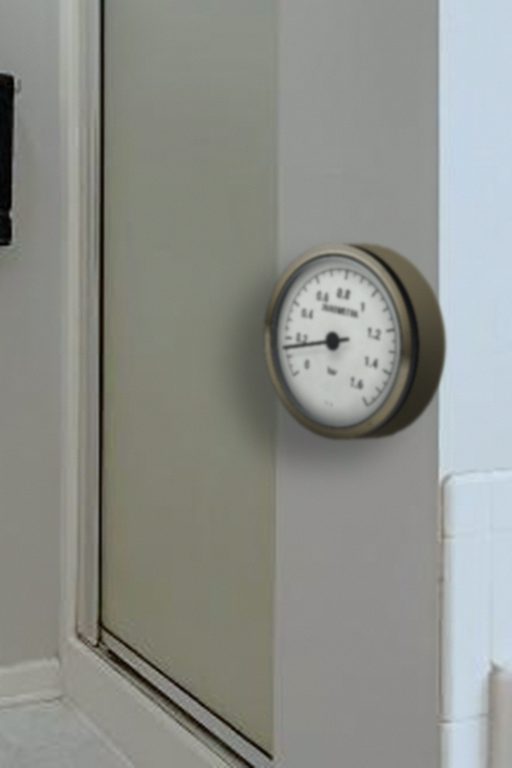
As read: value=0.15 unit=bar
